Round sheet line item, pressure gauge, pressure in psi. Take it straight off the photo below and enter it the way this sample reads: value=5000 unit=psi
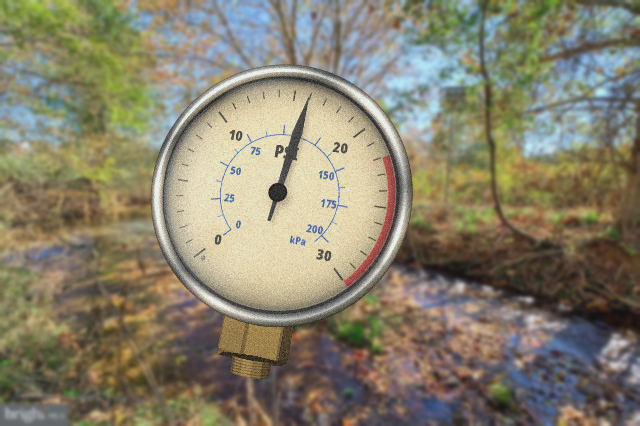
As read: value=16 unit=psi
